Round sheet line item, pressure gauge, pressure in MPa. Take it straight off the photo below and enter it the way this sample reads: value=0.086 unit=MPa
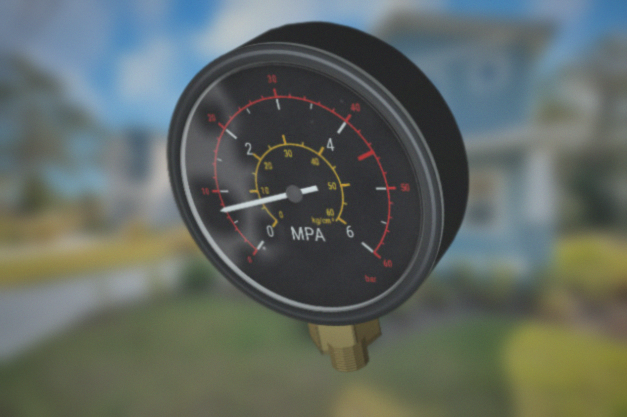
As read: value=0.75 unit=MPa
